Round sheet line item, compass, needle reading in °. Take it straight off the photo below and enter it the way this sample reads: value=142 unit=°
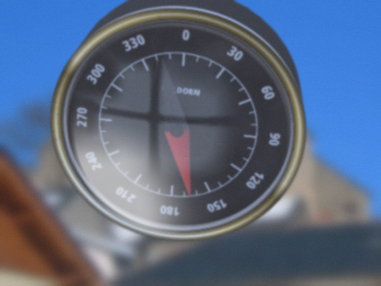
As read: value=165 unit=°
